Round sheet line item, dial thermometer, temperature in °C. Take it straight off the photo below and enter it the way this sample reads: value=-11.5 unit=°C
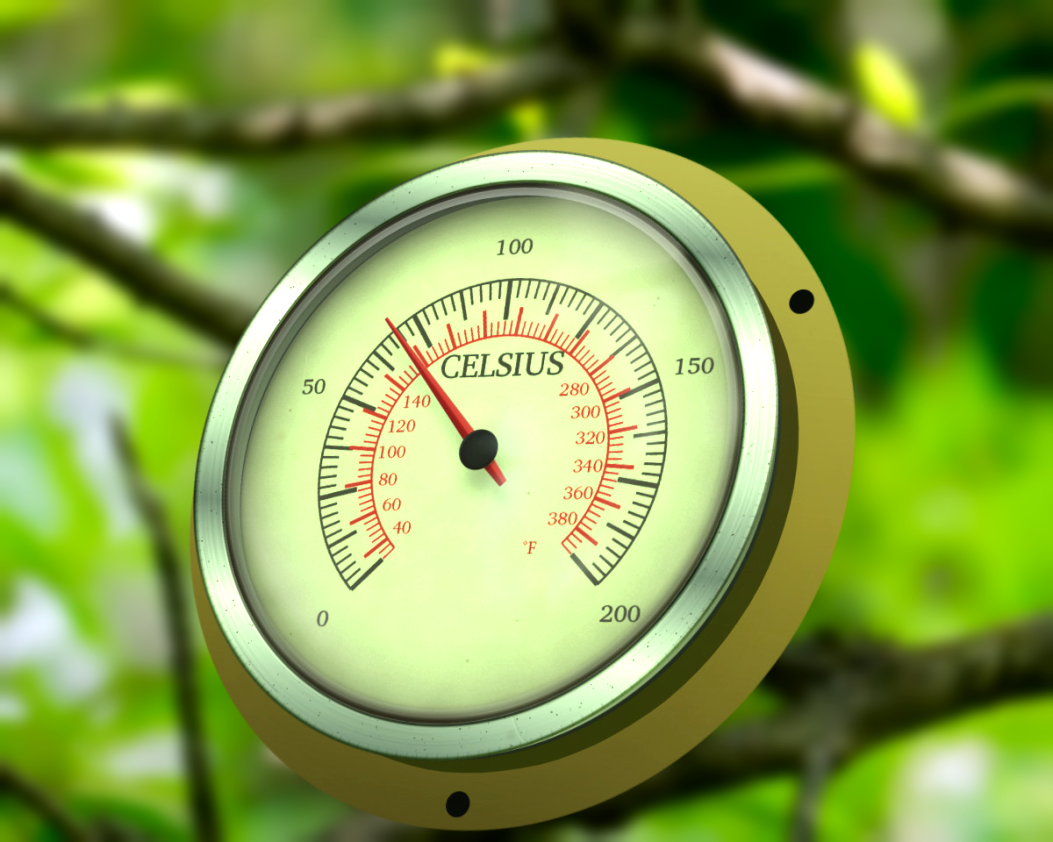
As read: value=70 unit=°C
